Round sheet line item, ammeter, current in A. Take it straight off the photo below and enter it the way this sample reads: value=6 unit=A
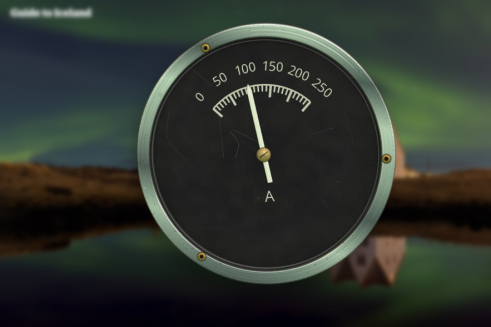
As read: value=100 unit=A
